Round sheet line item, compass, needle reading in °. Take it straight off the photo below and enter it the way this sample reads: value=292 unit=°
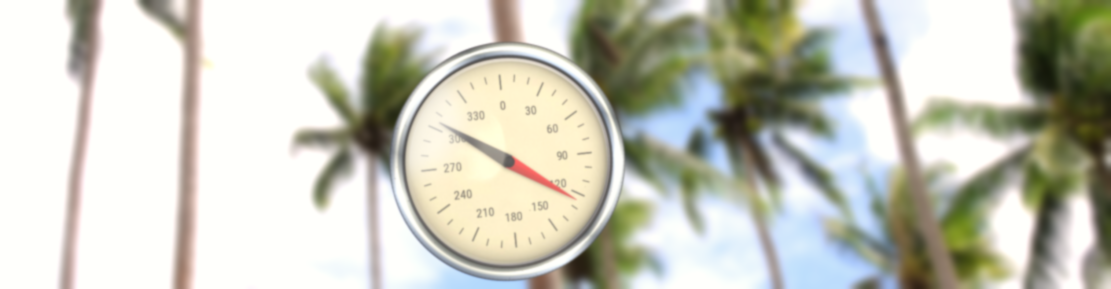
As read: value=125 unit=°
